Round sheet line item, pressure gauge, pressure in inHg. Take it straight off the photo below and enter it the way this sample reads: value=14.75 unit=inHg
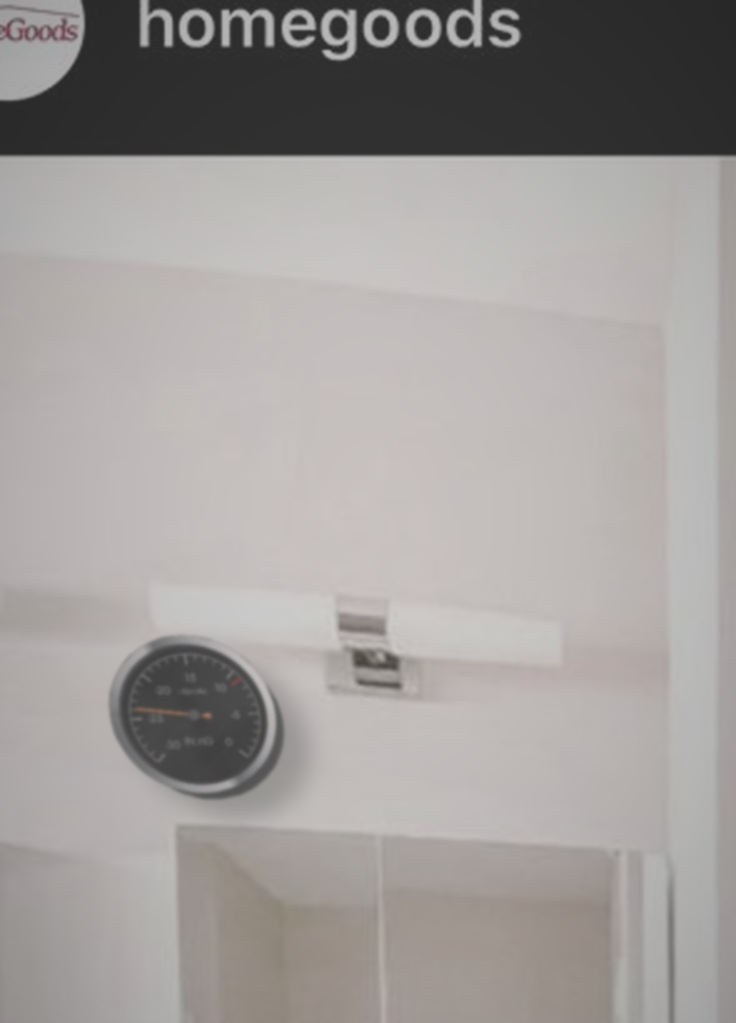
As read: value=-24 unit=inHg
